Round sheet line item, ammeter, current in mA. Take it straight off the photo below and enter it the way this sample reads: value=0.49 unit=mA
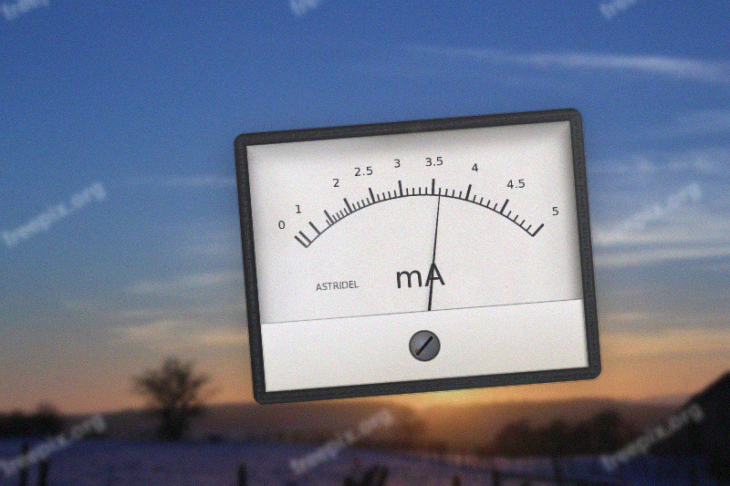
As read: value=3.6 unit=mA
